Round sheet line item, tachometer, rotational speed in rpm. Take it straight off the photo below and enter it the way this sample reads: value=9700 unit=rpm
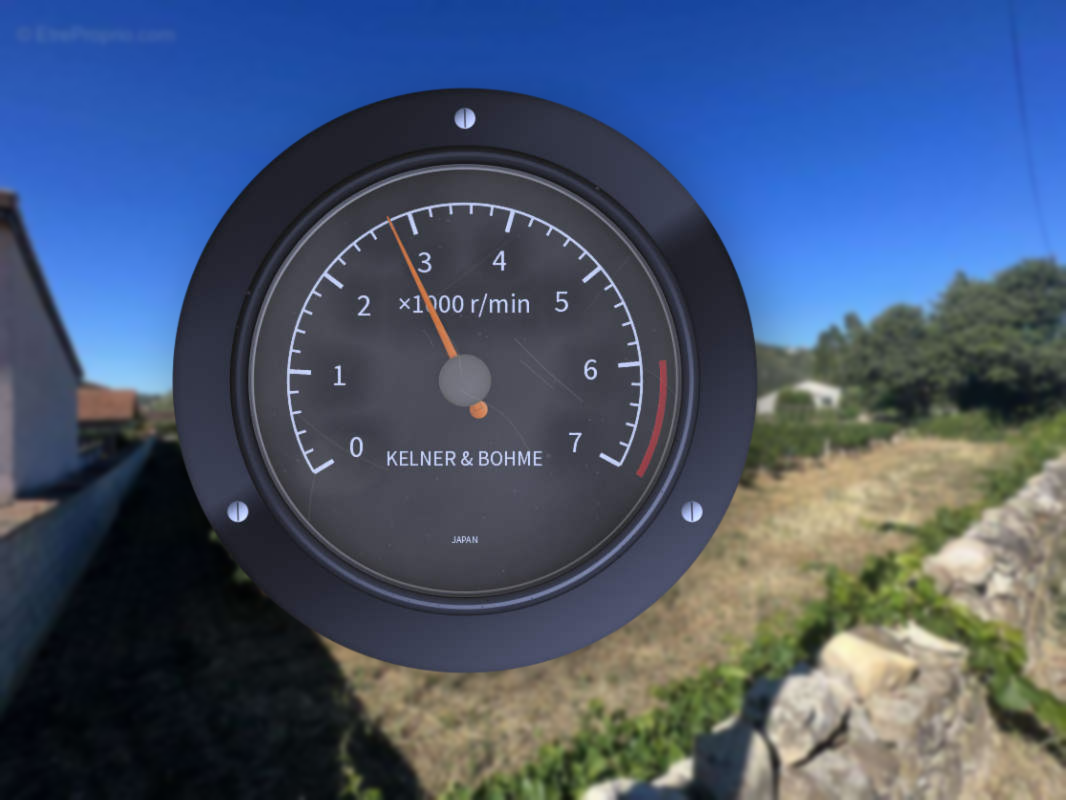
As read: value=2800 unit=rpm
